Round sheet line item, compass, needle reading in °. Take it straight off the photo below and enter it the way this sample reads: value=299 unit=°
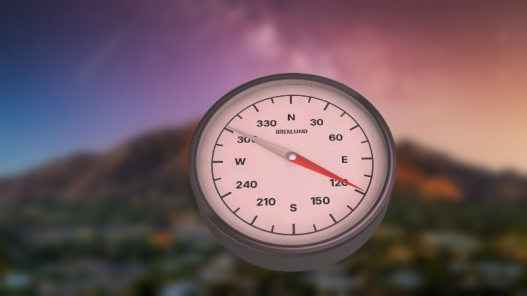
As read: value=120 unit=°
